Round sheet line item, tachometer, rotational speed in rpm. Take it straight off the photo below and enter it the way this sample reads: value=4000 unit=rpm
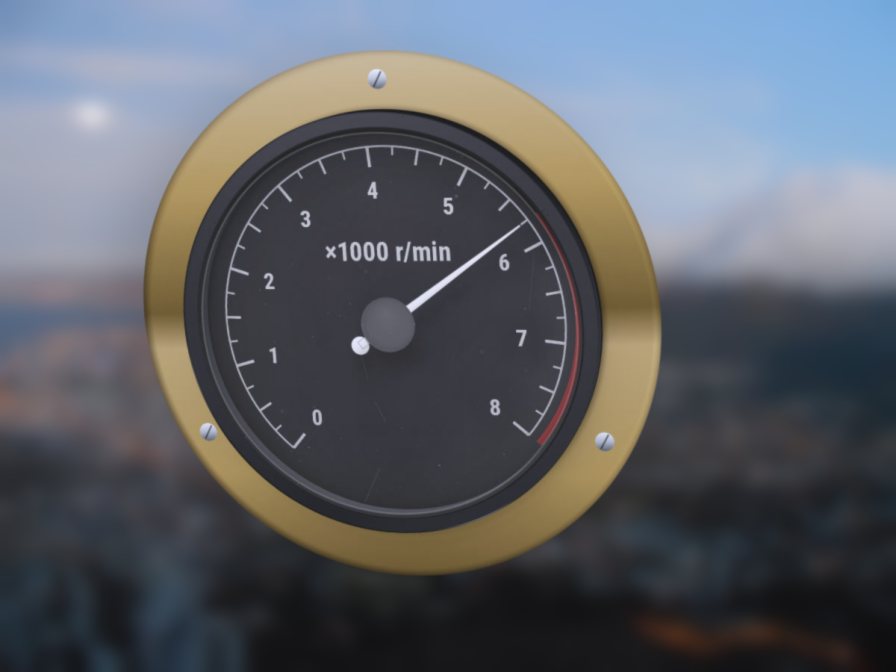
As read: value=5750 unit=rpm
